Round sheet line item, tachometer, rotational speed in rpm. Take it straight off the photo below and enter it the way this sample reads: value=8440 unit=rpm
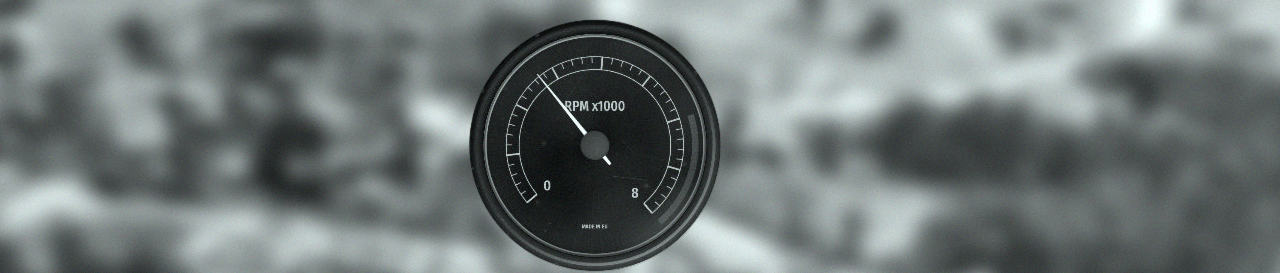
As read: value=2700 unit=rpm
